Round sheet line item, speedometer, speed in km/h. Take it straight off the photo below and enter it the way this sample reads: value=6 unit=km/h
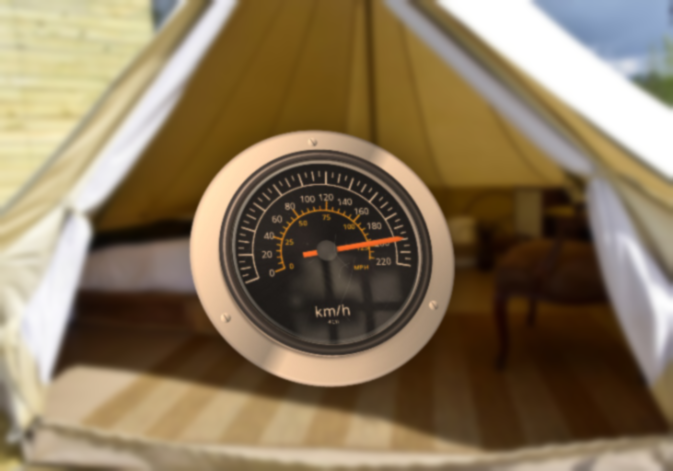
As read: value=200 unit=km/h
